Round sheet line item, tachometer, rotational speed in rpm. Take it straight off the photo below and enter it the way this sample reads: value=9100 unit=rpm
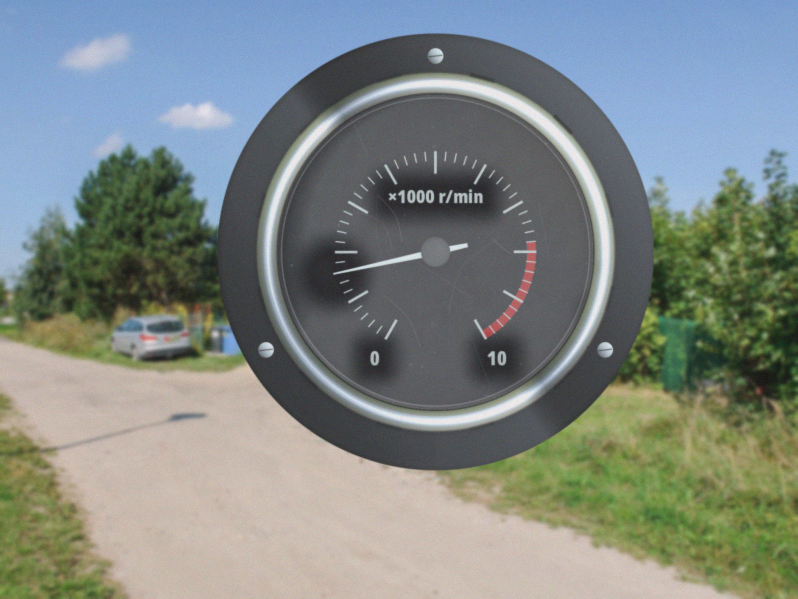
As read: value=1600 unit=rpm
